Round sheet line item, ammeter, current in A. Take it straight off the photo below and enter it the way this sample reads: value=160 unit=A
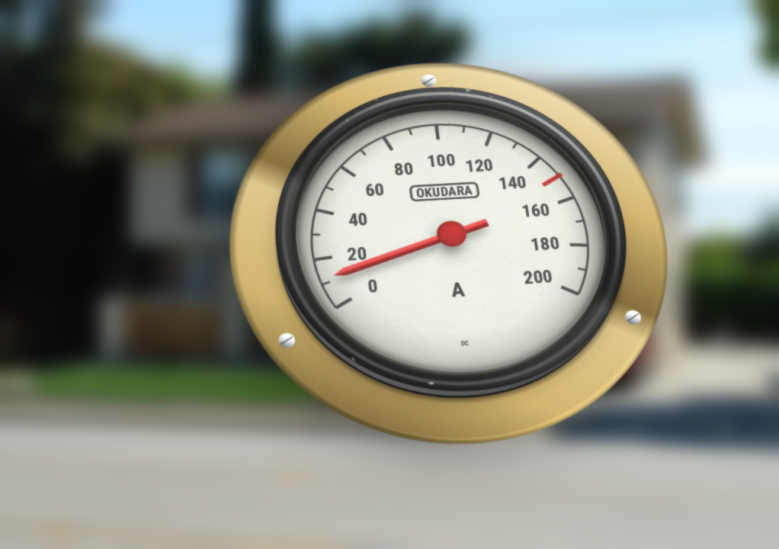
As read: value=10 unit=A
